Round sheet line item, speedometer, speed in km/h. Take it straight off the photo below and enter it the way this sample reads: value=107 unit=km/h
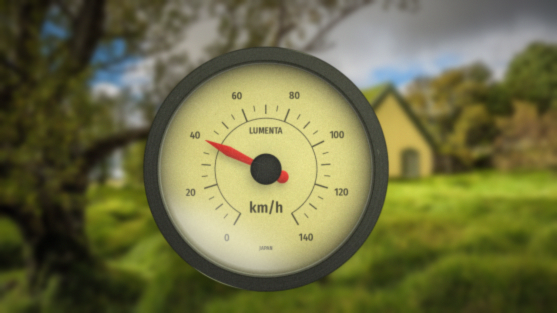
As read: value=40 unit=km/h
